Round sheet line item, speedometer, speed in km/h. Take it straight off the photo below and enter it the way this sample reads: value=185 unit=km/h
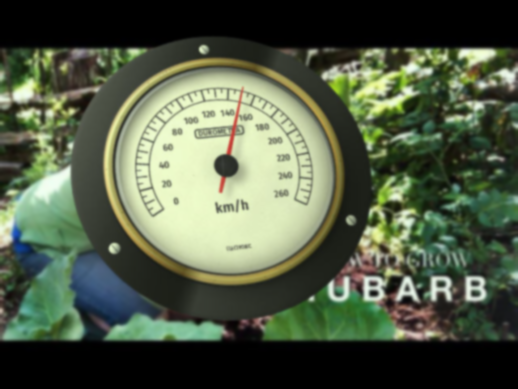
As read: value=150 unit=km/h
